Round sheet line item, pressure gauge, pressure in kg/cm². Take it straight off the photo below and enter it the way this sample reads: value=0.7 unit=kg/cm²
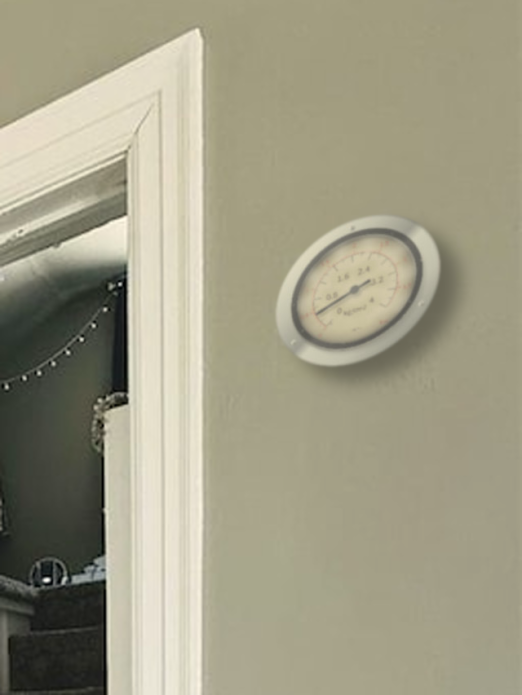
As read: value=0.4 unit=kg/cm²
